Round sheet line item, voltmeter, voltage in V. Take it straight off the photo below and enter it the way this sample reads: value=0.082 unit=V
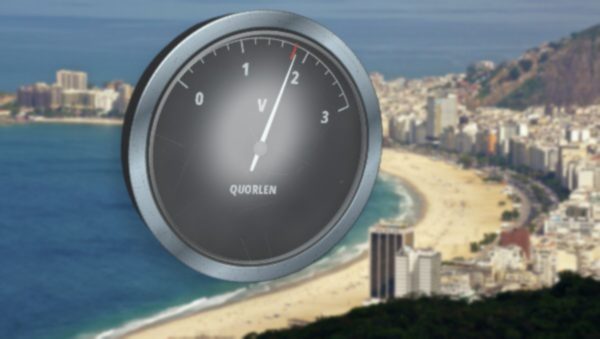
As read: value=1.8 unit=V
